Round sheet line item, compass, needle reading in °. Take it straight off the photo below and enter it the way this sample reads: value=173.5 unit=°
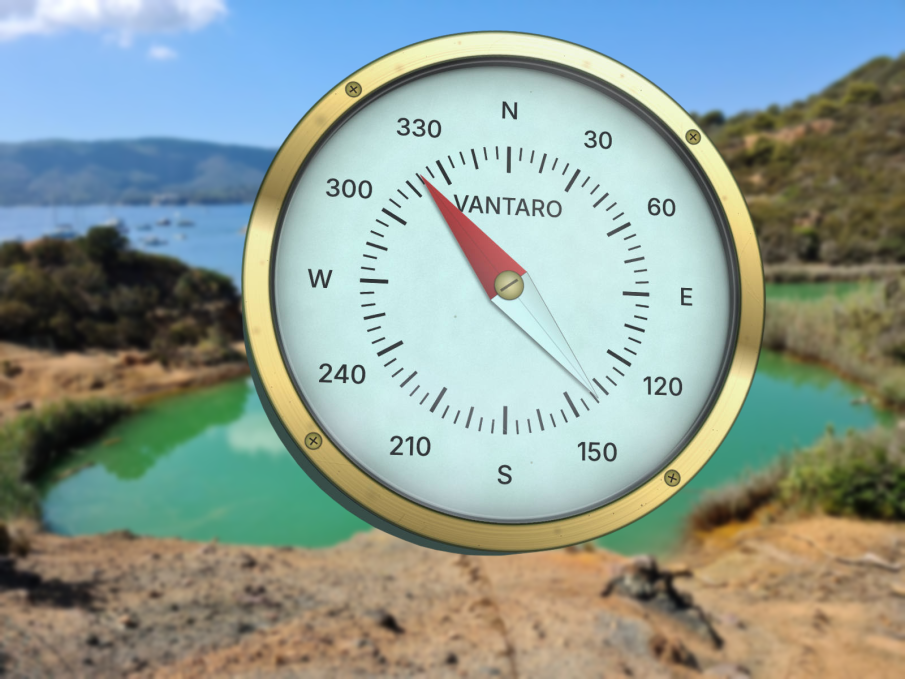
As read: value=320 unit=°
